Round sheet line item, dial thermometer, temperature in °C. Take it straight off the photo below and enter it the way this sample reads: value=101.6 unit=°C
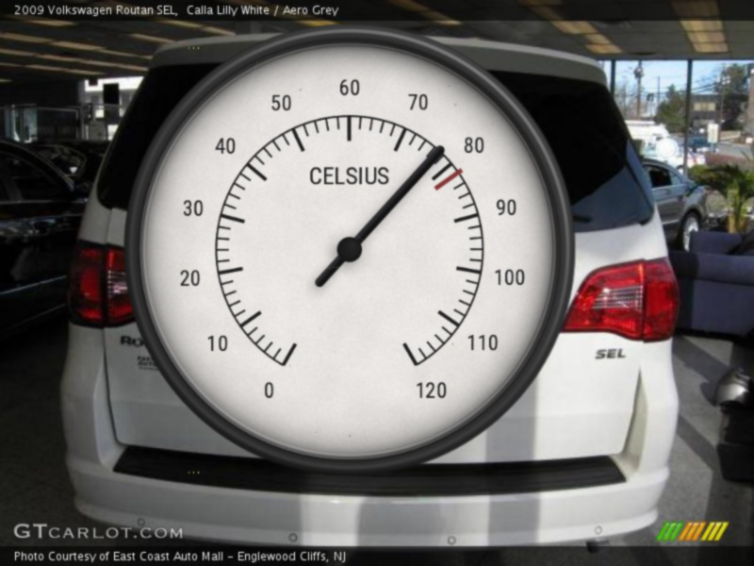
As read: value=77 unit=°C
